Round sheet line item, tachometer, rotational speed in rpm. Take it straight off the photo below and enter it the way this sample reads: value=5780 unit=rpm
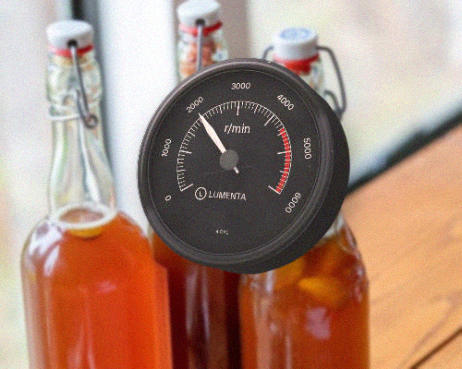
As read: value=2000 unit=rpm
